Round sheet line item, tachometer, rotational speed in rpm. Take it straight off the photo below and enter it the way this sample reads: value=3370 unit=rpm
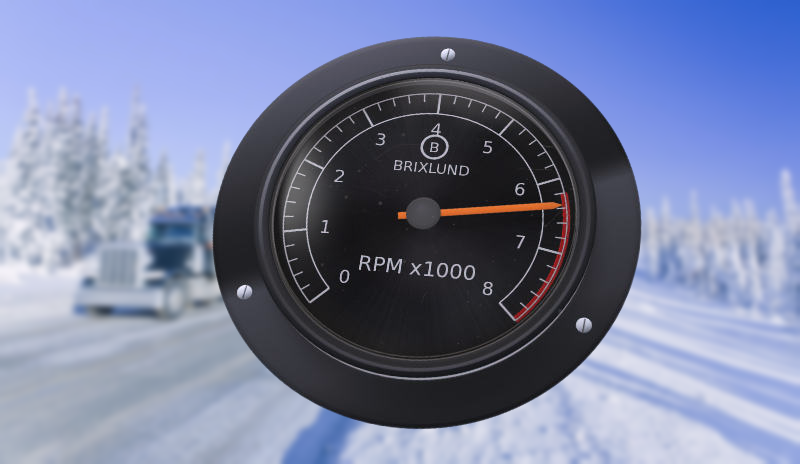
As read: value=6400 unit=rpm
